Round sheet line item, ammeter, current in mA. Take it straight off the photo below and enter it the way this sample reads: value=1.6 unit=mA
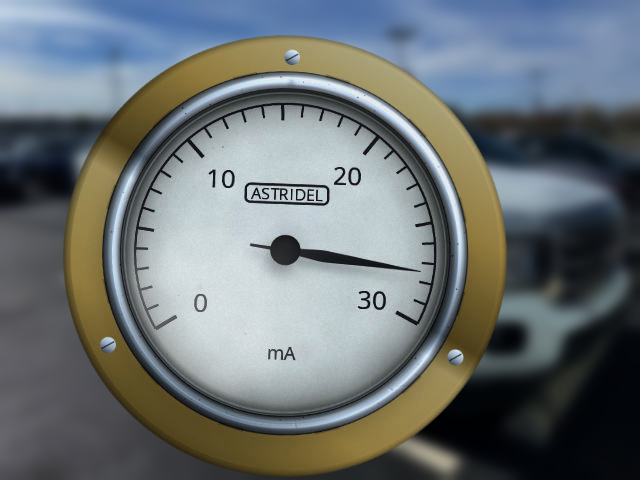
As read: value=27.5 unit=mA
